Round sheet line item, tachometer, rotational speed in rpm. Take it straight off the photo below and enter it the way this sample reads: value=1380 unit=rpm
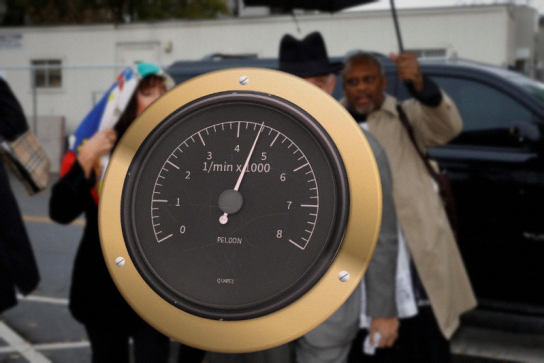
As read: value=4600 unit=rpm
